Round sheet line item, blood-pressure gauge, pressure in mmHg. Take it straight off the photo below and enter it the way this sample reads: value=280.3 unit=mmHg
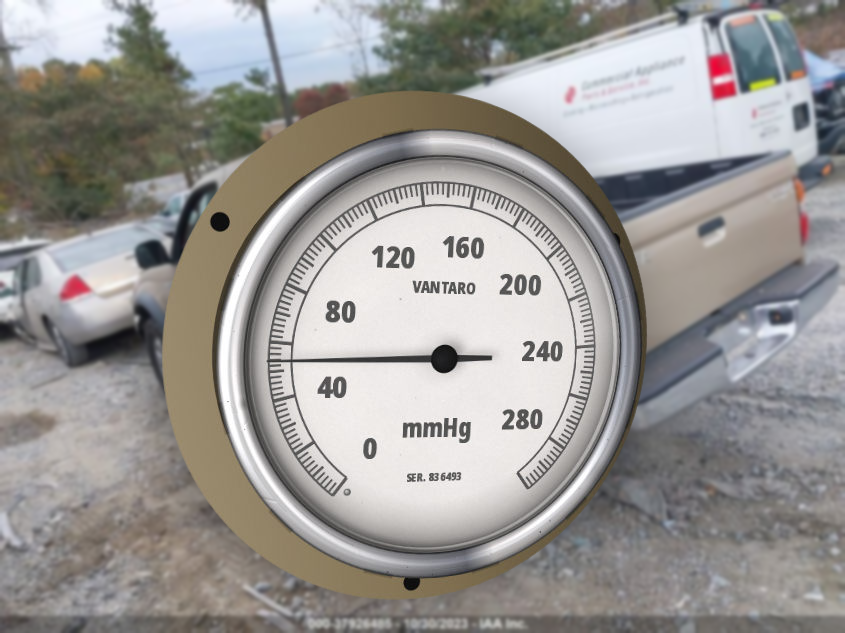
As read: value=54 unit=mmHg
